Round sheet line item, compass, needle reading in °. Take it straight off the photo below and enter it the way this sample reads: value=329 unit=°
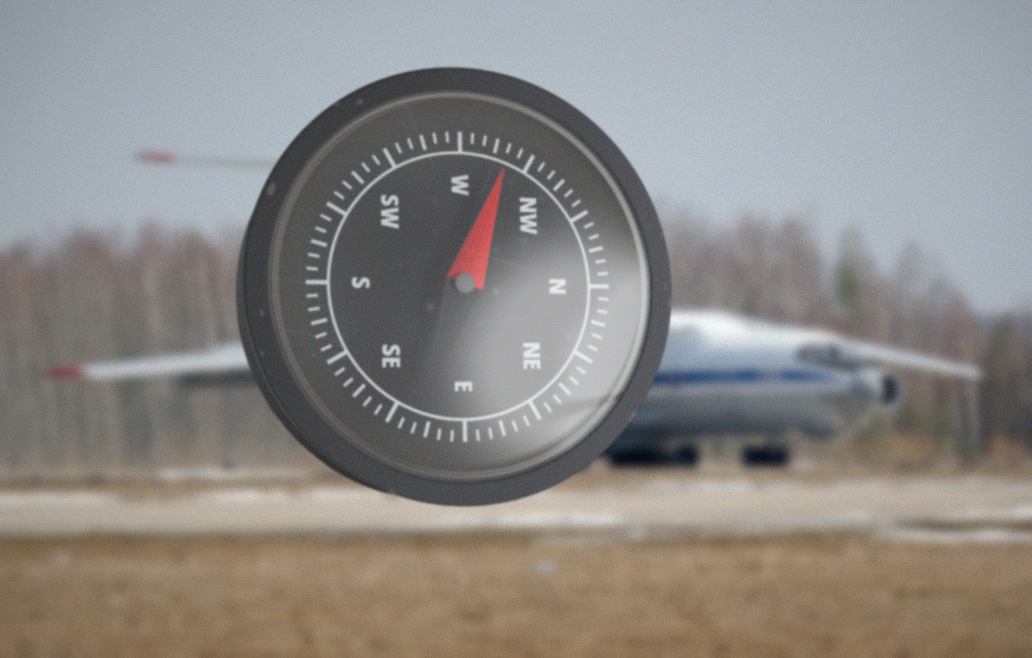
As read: value=290 unit=°
